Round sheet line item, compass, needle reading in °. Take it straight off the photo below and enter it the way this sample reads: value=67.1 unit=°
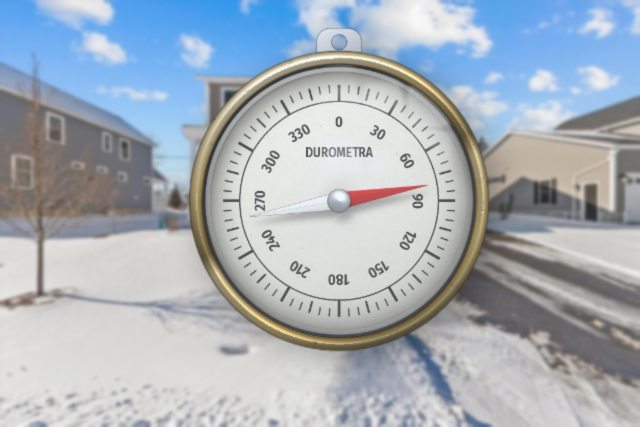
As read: value=80 unit=°
